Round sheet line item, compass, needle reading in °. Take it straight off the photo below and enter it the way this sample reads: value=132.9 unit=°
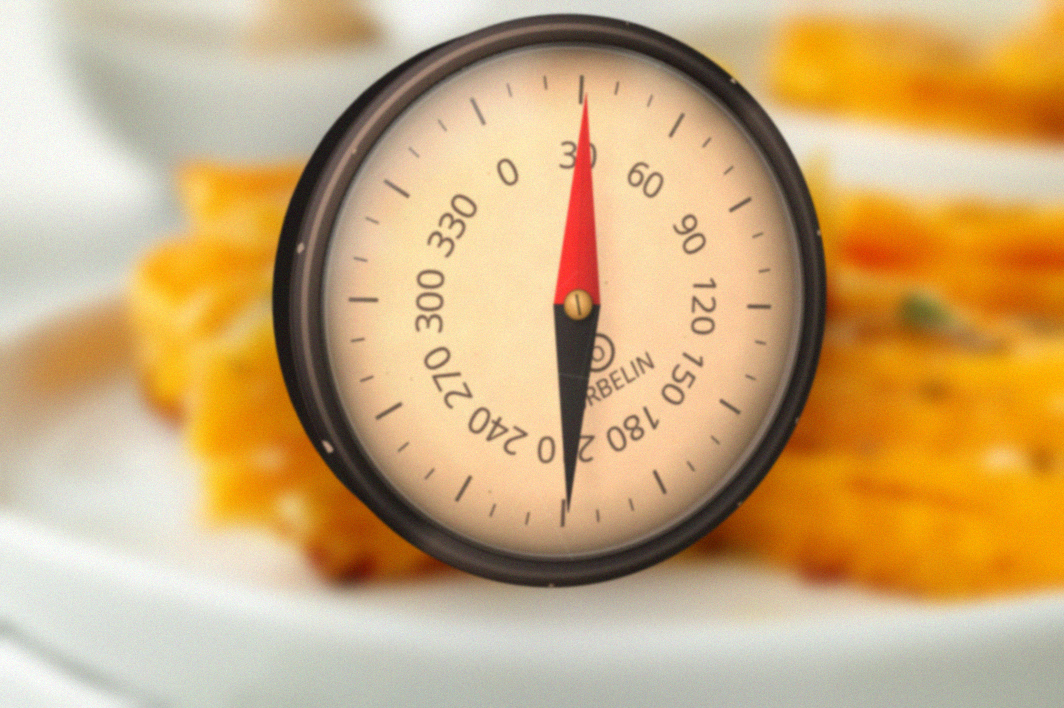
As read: value=30 unit=°
